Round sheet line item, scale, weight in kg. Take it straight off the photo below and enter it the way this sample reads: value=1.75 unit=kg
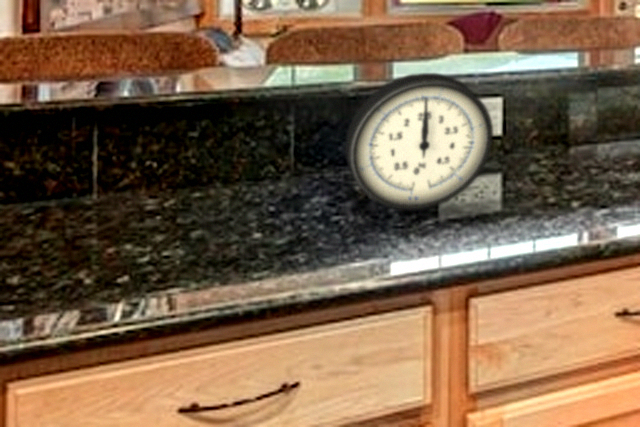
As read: value=2.5 unit=kg
